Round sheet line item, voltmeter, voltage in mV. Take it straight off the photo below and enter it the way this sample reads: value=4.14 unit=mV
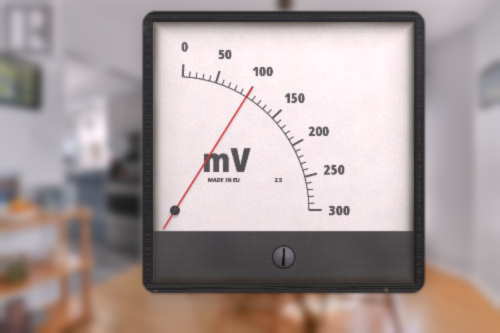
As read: value=100 unit=mV
